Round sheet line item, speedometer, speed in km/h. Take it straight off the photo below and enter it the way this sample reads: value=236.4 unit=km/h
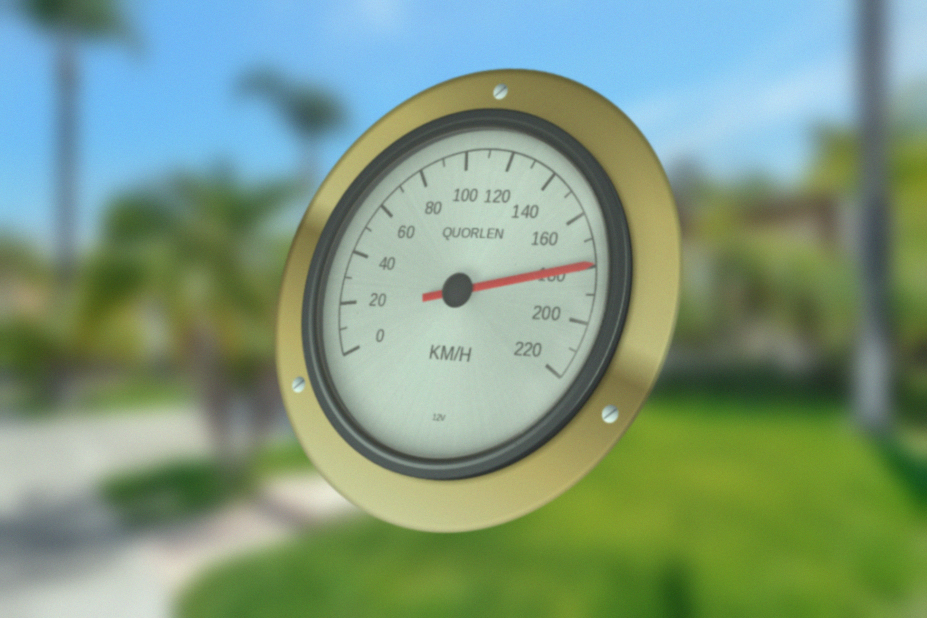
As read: value=180 unit=km/h
